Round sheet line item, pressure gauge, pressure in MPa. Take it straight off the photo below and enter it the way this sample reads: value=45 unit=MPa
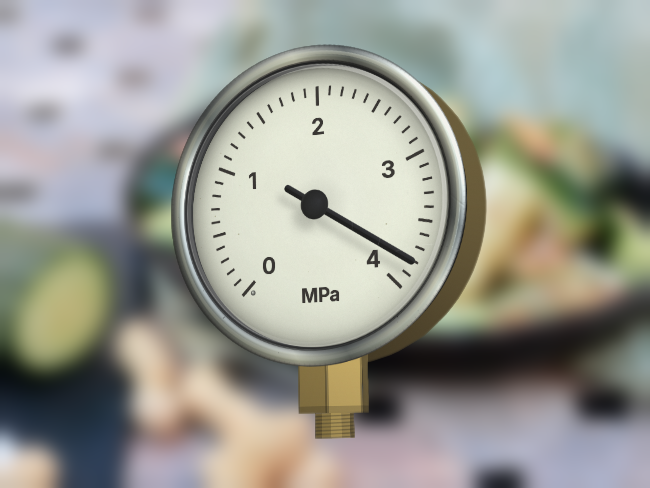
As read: value=3.8 unit=MPa
